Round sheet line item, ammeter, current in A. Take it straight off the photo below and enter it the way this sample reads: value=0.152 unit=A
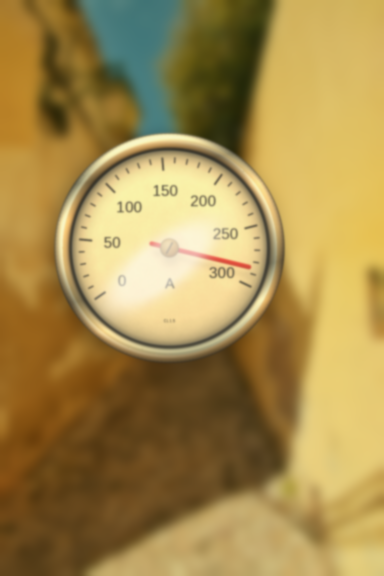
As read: value=285 unit=A
